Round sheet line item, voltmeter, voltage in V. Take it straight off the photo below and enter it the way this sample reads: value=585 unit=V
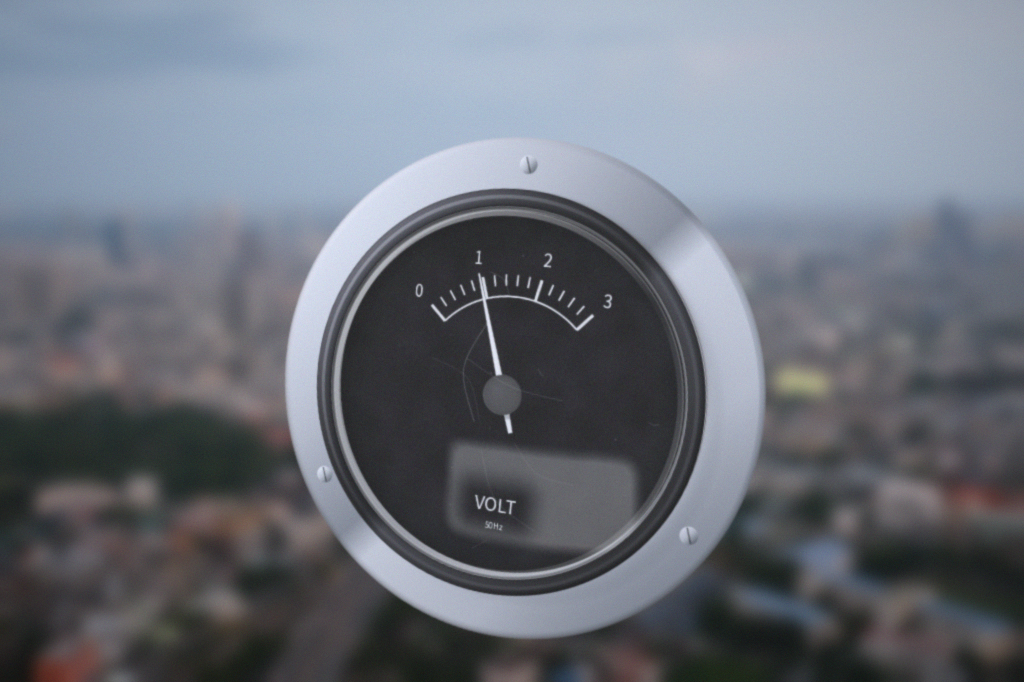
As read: value=1 unit=V
